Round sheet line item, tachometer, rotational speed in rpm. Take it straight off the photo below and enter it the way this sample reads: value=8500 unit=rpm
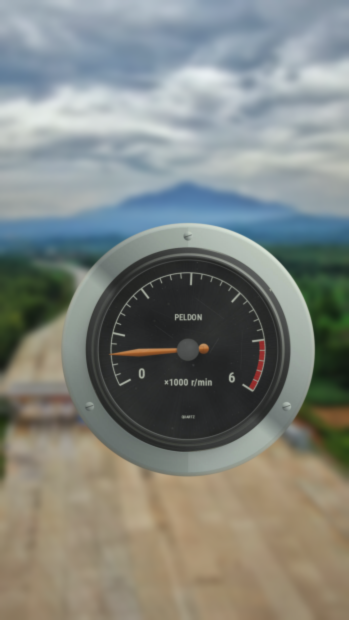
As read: value=600 unit=rpm
